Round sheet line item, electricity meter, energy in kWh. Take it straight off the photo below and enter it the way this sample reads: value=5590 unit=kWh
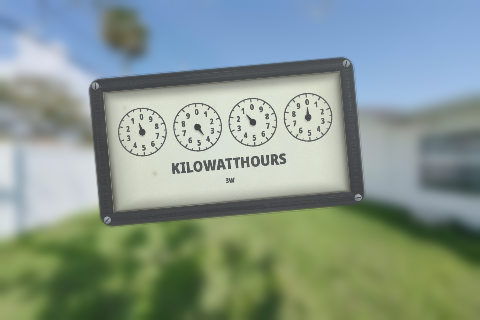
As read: value=410 unit=kWh
